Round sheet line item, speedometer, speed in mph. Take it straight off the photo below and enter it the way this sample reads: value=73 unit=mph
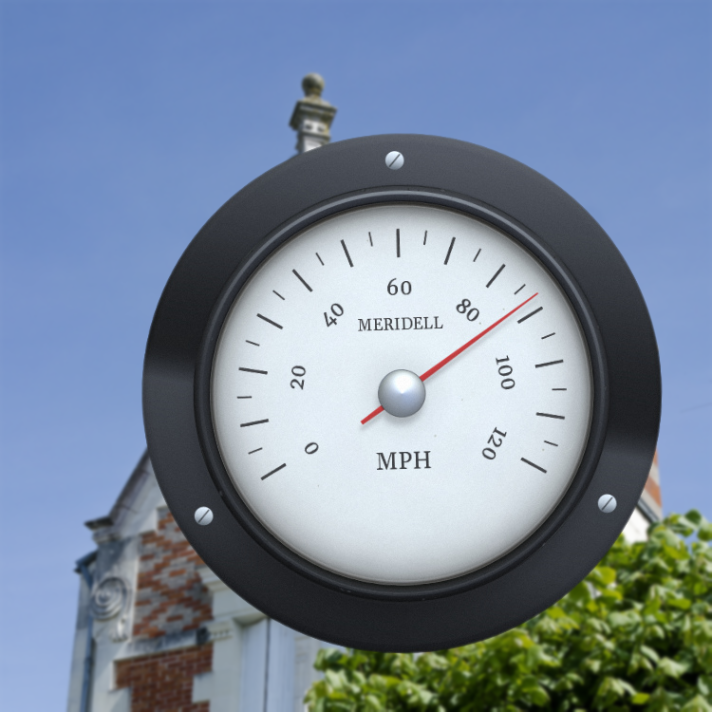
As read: value=87.5 unit=mph
